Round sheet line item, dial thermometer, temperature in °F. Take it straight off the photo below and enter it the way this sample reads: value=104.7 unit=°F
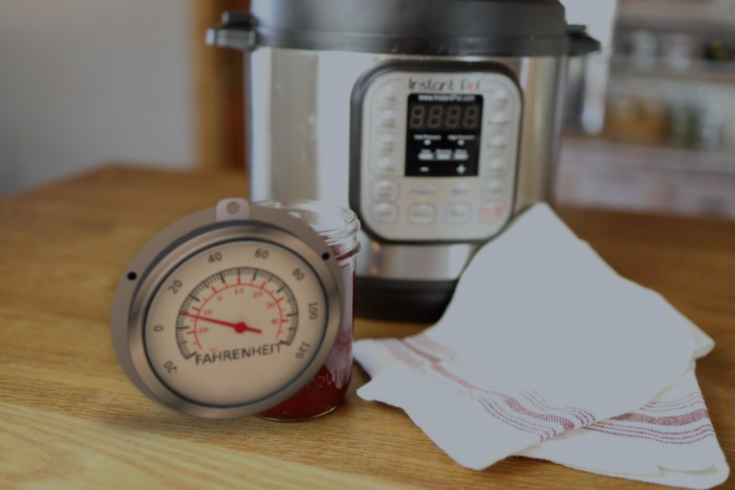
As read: value=10 unit=°F
